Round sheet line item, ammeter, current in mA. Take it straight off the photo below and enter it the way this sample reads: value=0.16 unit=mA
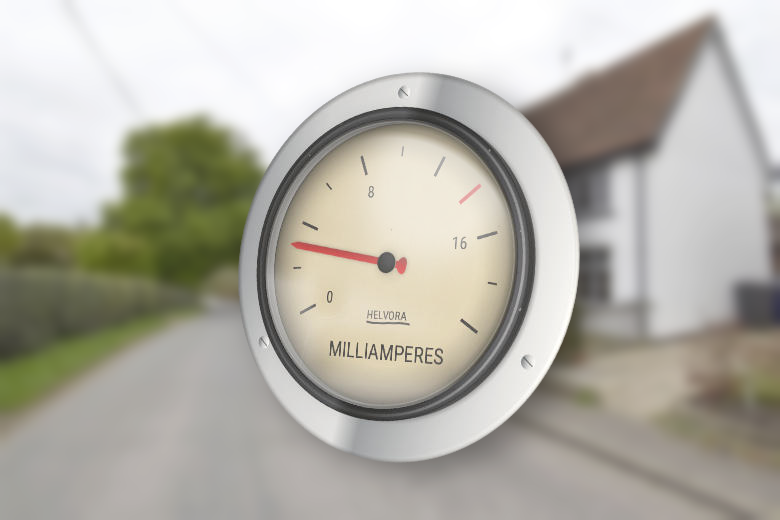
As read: value=3 unit=mA
